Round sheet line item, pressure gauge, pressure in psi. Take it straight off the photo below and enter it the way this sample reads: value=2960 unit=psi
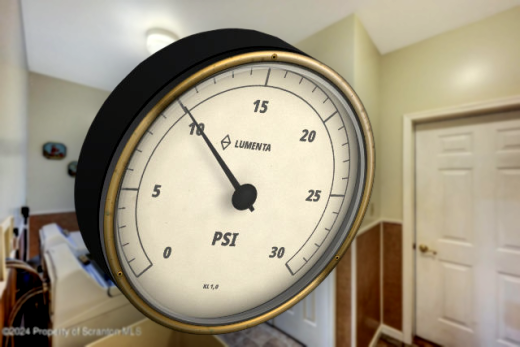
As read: value=10 unit=psi
